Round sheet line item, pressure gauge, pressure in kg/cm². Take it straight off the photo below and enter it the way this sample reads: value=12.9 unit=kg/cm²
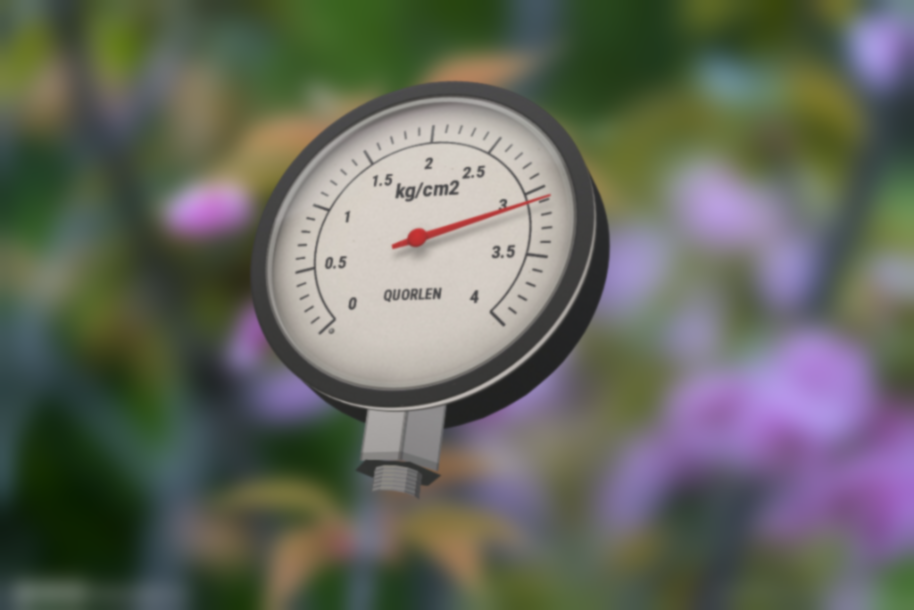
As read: value=3.1 unit=kg/cm²
